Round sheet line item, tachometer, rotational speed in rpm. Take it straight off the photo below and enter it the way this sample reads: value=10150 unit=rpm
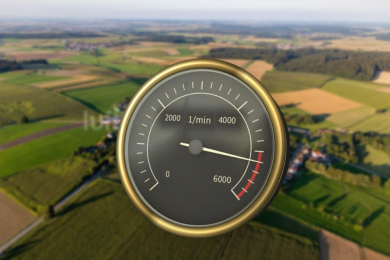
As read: value=5200 unit=rpm
